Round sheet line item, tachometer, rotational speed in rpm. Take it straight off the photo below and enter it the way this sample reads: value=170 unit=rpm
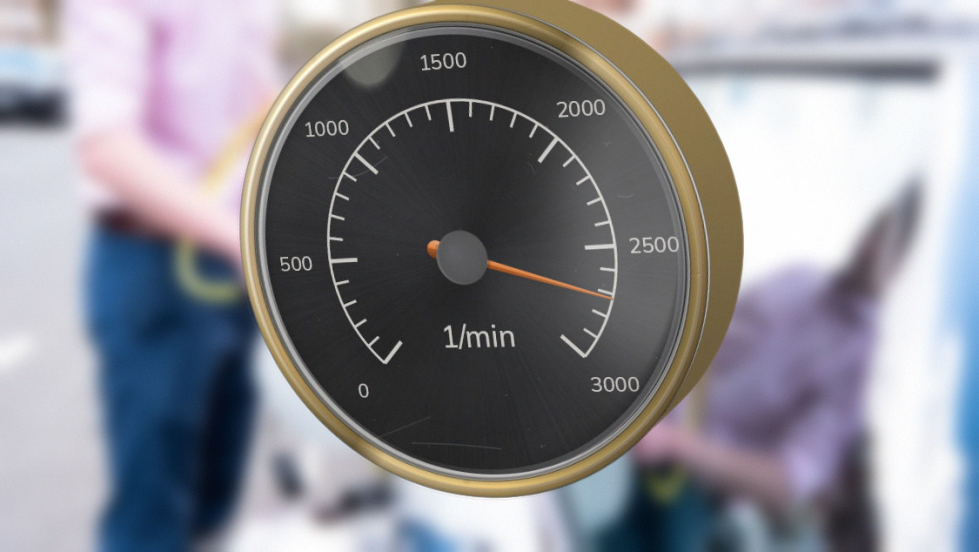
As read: value=2700 unit=rpm
